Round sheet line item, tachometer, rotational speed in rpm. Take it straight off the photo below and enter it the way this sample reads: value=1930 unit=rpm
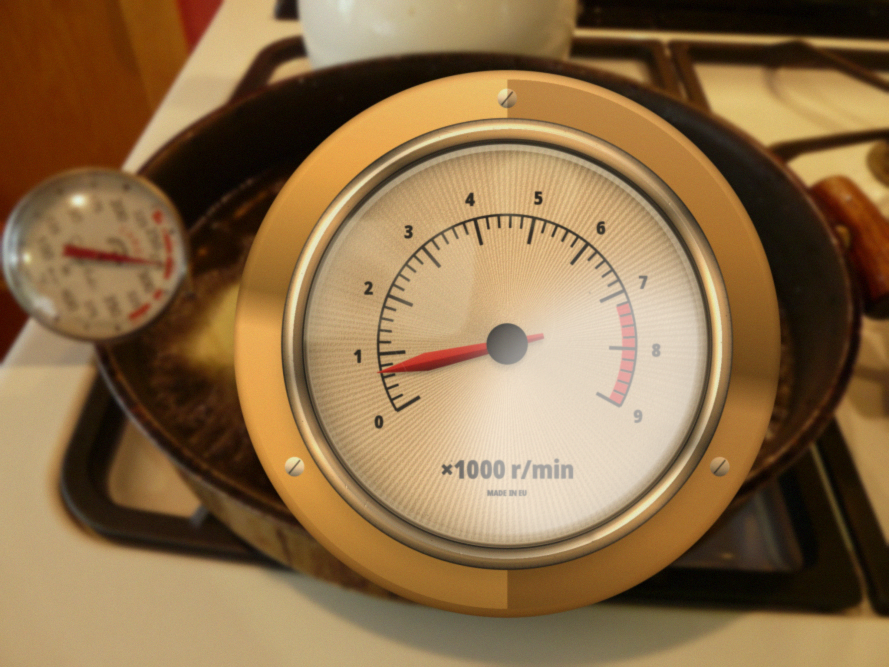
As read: value=700 unit=rpm
